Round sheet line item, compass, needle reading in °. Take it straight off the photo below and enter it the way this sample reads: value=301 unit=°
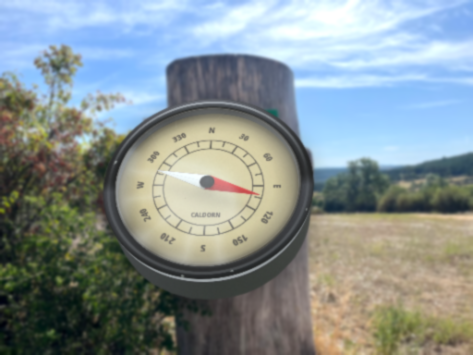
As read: value=105 unit=°
